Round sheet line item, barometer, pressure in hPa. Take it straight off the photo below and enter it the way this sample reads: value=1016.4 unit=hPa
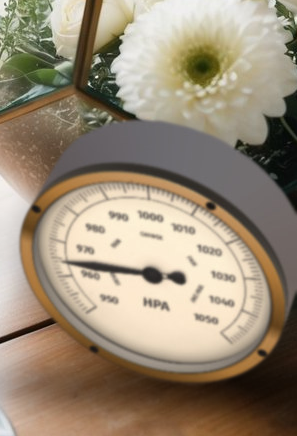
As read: value=965 unit=hPa
